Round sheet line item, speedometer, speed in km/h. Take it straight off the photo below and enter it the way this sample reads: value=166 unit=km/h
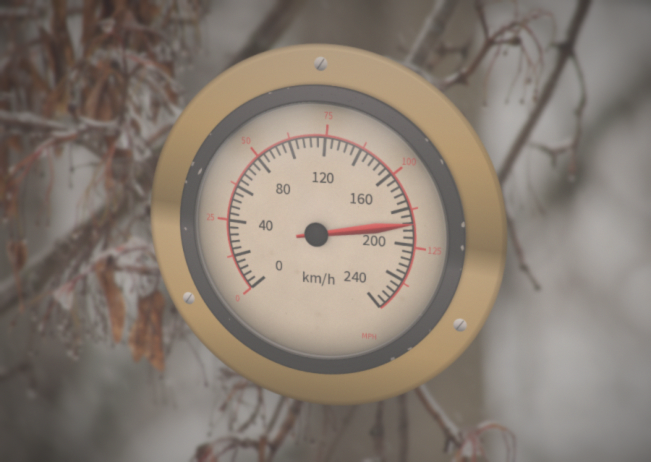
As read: value=188 unit=km/h
